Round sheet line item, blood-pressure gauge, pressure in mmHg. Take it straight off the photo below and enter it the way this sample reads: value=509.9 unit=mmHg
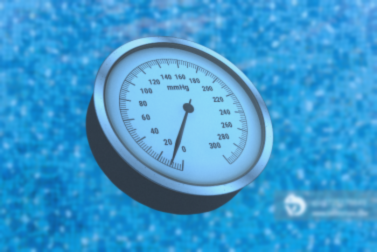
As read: value=10 unit=mmHg
